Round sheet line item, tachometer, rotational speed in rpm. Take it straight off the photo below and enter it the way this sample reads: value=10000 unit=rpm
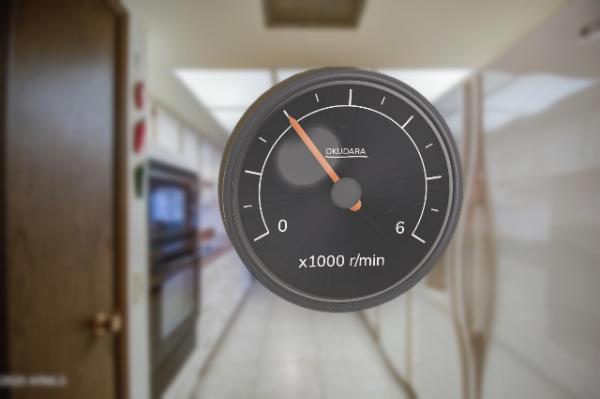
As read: value=2000 unit=rpm
